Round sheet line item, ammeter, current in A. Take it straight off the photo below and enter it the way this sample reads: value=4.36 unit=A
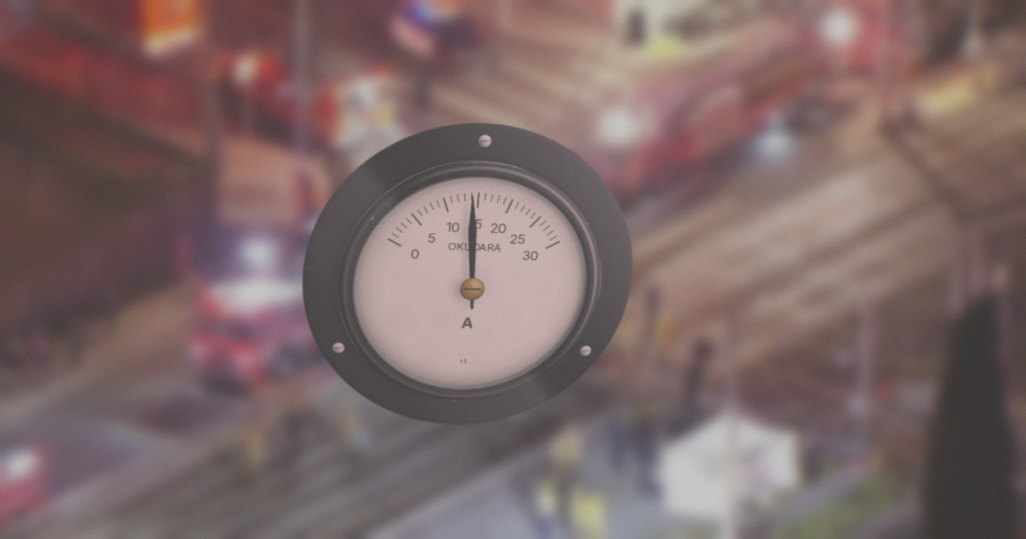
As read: value=14 unit=A
